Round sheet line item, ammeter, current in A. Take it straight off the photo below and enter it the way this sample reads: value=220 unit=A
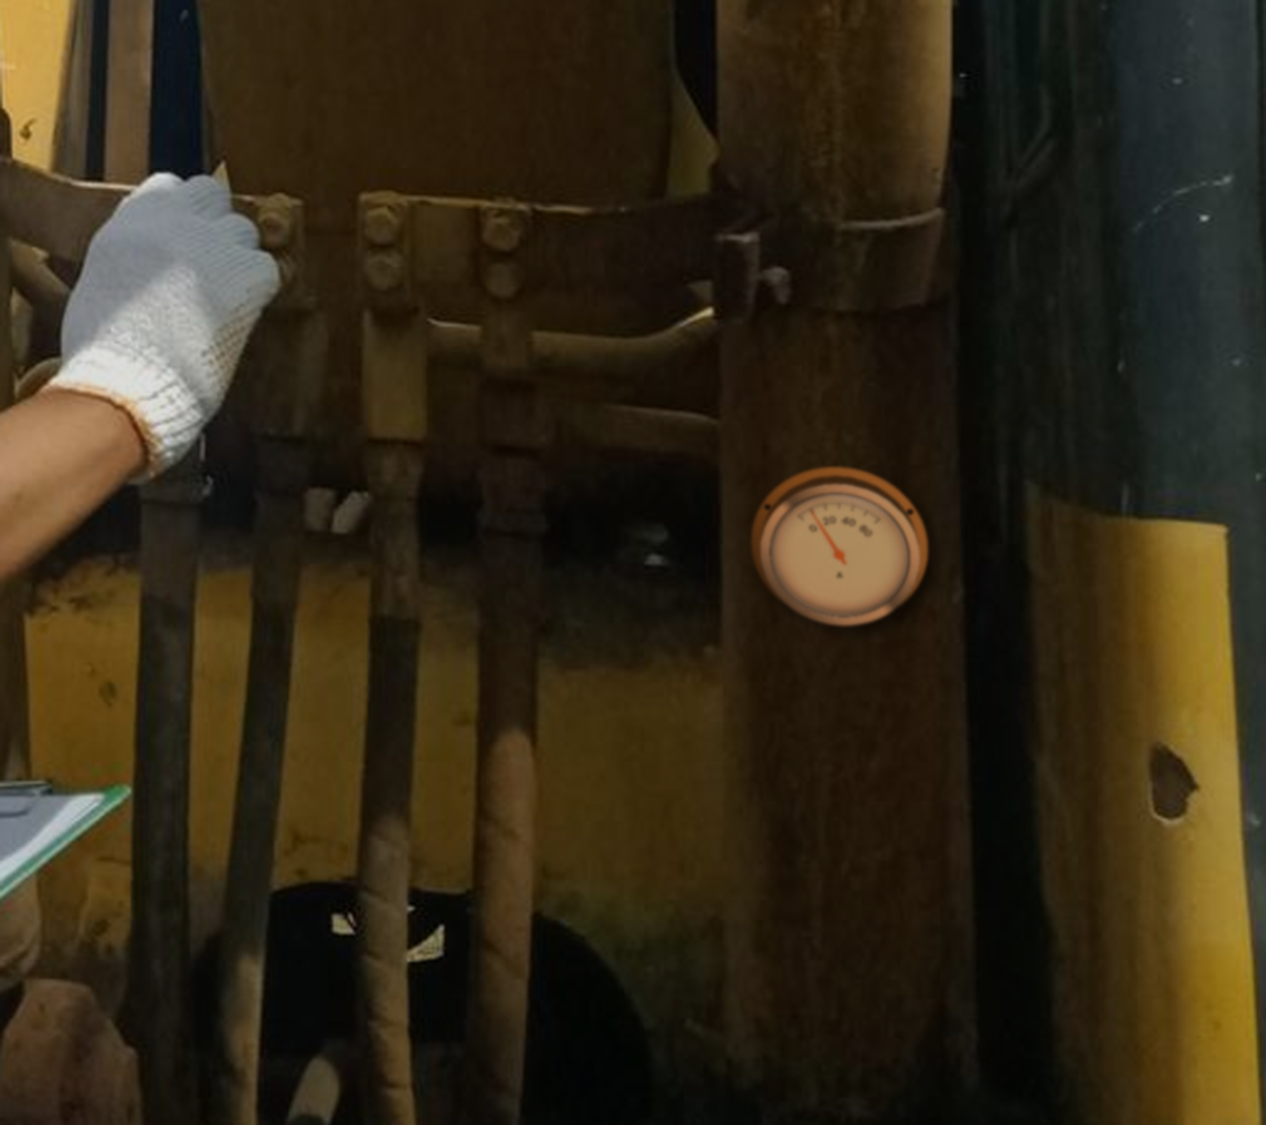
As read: value=10 unit=A
